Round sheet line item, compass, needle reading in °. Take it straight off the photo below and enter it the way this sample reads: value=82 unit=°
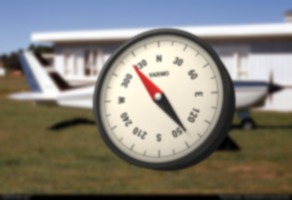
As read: value=322.5 unit=°
